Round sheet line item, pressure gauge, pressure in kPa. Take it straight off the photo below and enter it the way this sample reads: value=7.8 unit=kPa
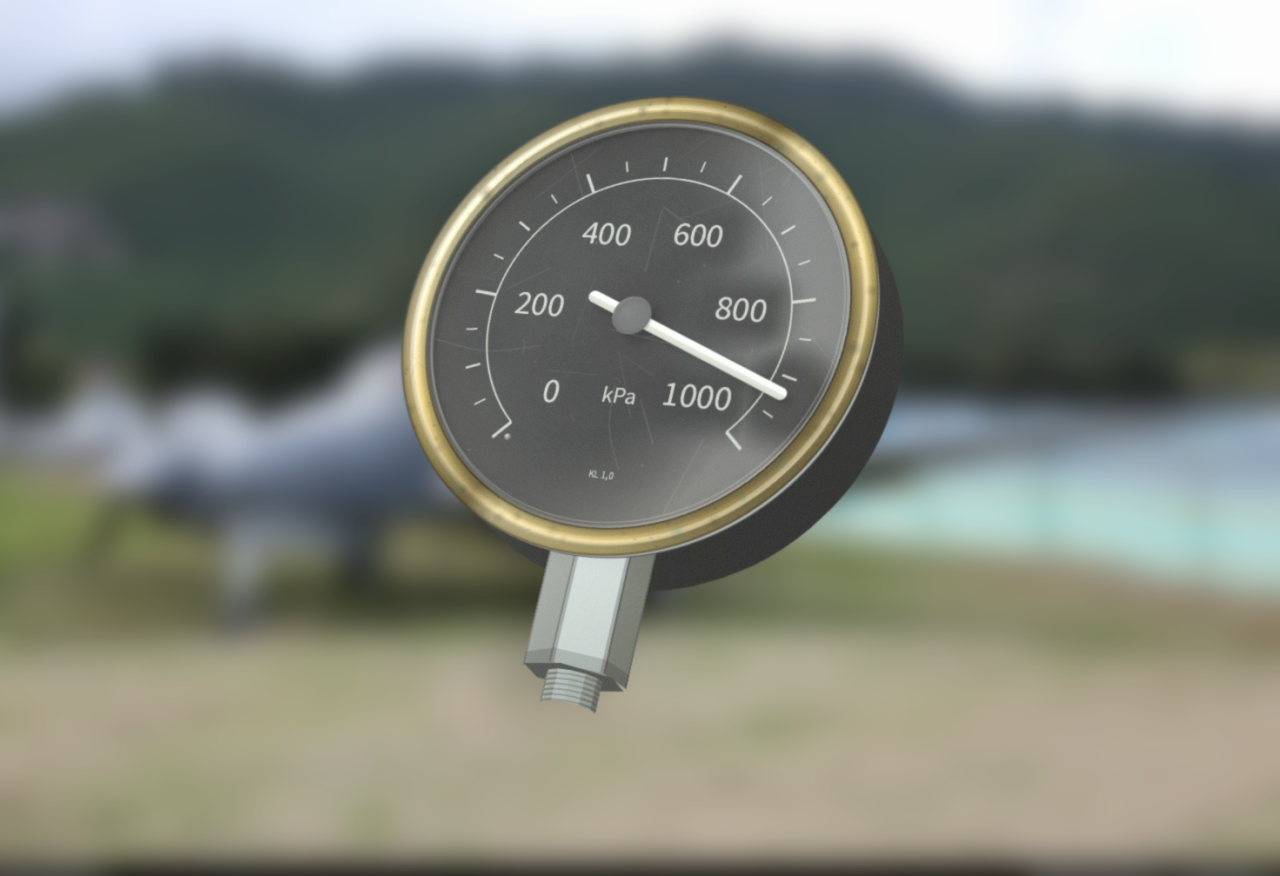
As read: value=925 unit=kPa
